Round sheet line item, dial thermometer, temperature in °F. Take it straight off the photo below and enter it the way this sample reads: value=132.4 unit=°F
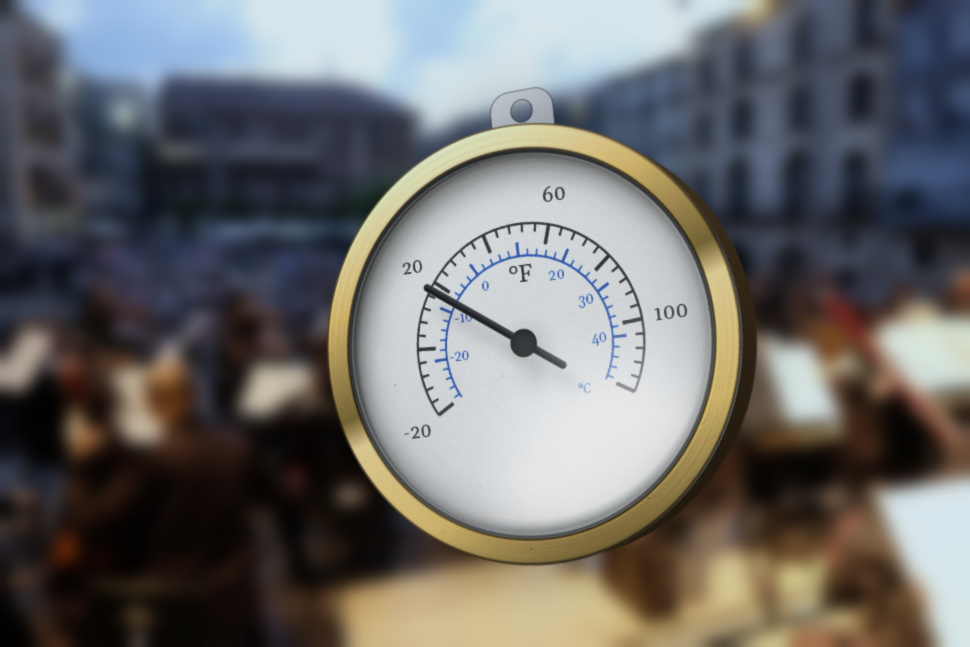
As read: value=18 unit=°F
